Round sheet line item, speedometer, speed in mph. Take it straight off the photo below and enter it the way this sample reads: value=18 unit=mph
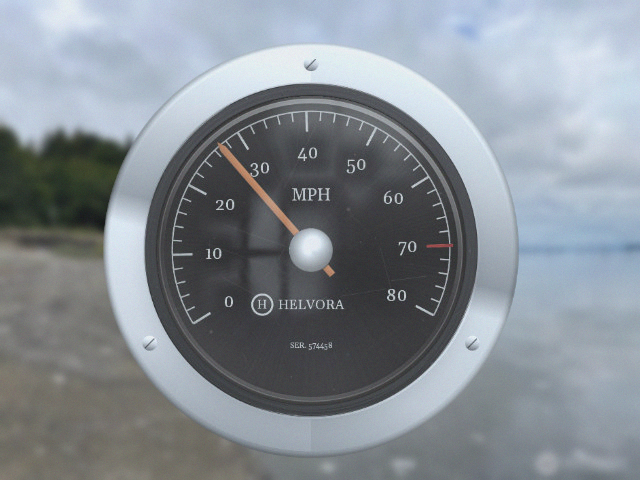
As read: value=27 unit=mph
